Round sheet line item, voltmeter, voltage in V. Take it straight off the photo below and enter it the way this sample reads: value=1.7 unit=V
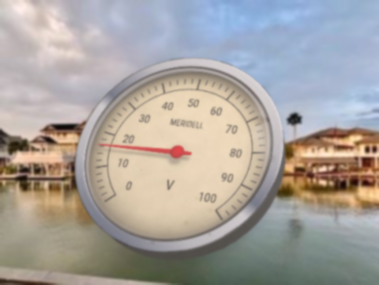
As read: value=16 unit=V
